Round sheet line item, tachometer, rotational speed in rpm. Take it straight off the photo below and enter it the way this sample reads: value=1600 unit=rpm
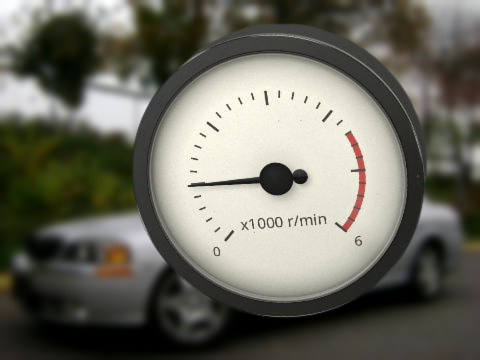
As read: value=1000 unit=rpm
